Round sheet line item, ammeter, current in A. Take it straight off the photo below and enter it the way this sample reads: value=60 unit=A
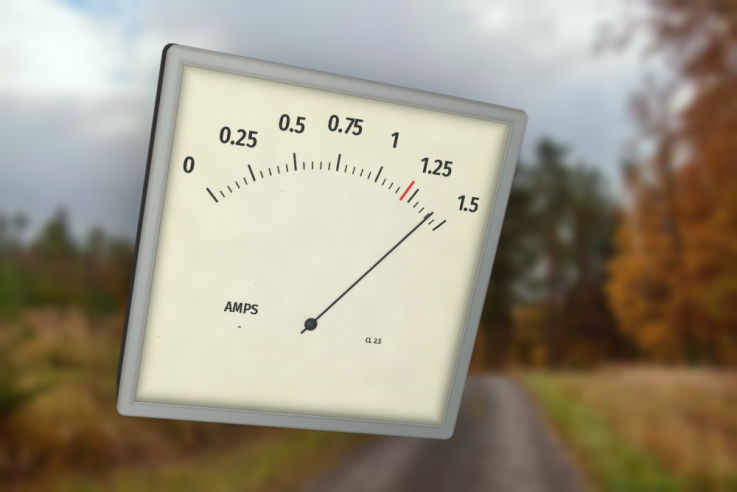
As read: value=1.4 unit=A
